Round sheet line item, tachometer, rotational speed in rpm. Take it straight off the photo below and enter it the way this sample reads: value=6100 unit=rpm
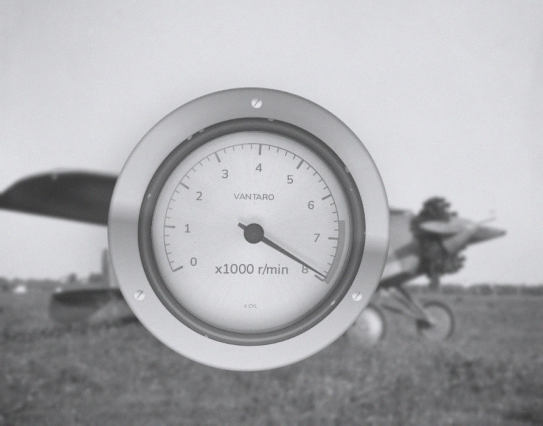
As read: value=7900 unit=rpm
